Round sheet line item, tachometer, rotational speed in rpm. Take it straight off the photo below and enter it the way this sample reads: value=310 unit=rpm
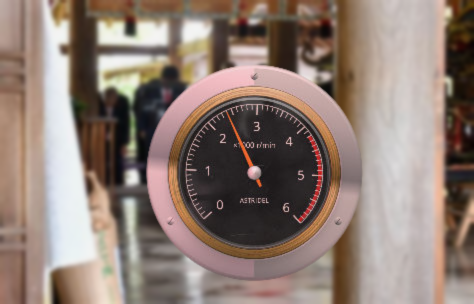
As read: value=2400 unit=rpm
